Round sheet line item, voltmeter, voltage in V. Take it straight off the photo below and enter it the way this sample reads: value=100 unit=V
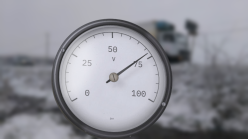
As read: value=72.5 unit=V
